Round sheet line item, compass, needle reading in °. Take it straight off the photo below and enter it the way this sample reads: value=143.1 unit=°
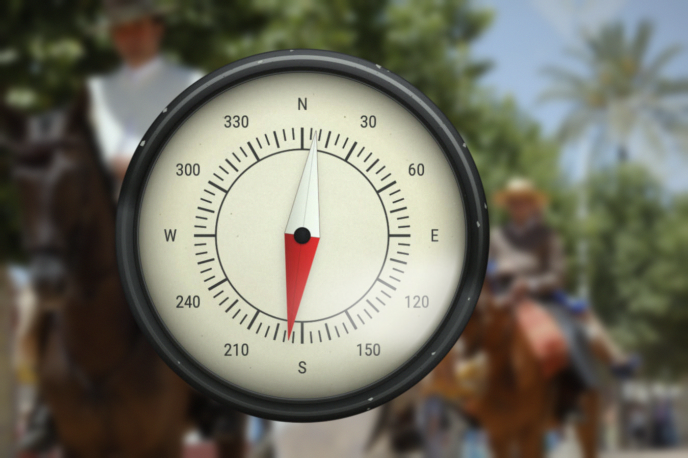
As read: value=187.5 unit=°
